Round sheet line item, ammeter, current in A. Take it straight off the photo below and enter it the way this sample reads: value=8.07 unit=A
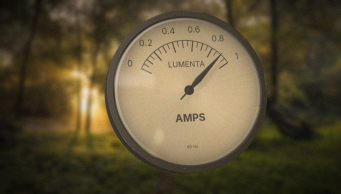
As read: value=0.9 unit=A
